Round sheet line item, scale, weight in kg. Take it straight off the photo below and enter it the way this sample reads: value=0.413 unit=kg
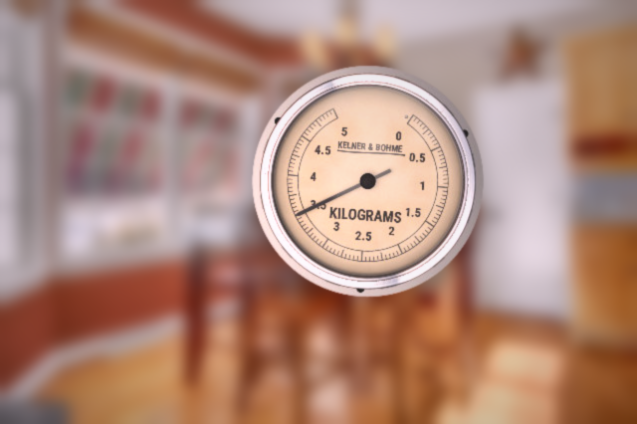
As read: value=3.5 unit=kg
